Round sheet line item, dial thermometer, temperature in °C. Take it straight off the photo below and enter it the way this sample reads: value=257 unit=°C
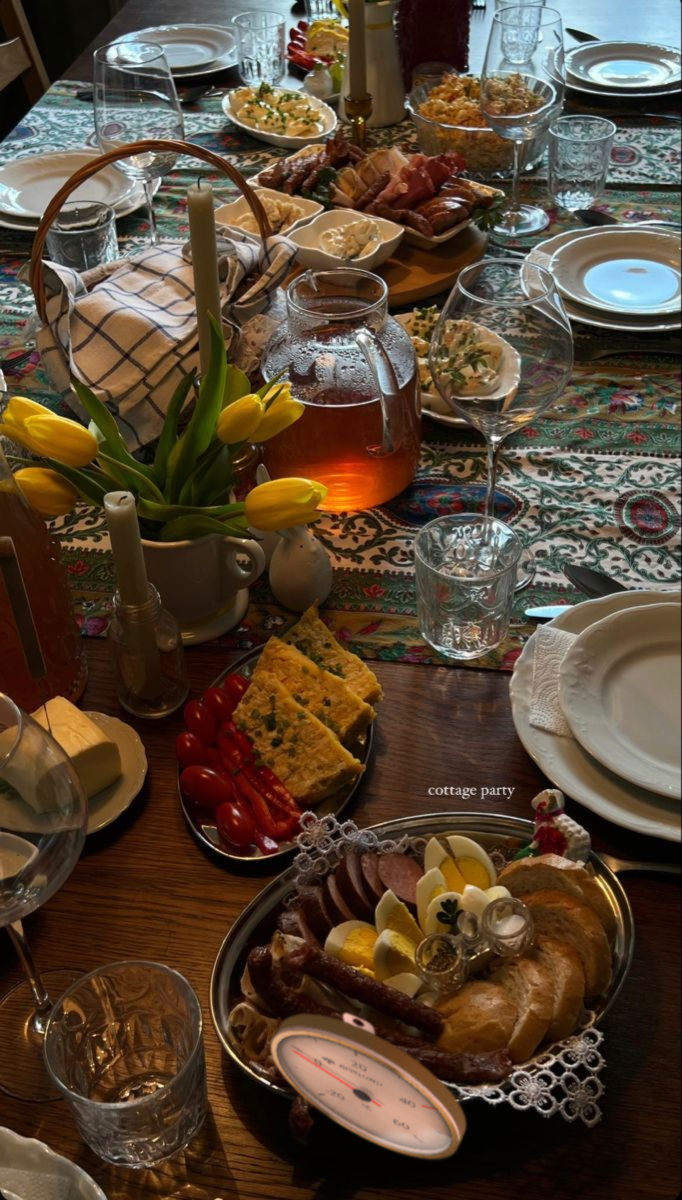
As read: value=0 unit=°C
